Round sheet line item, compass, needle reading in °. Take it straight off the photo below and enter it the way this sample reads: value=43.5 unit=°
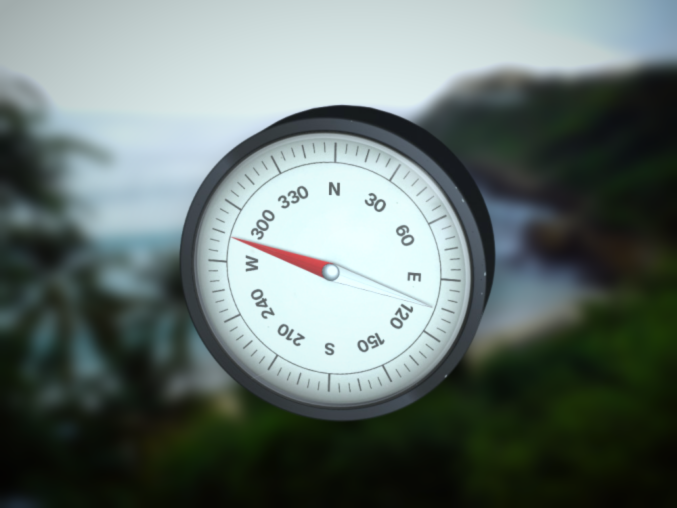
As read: value=285 unit=°
